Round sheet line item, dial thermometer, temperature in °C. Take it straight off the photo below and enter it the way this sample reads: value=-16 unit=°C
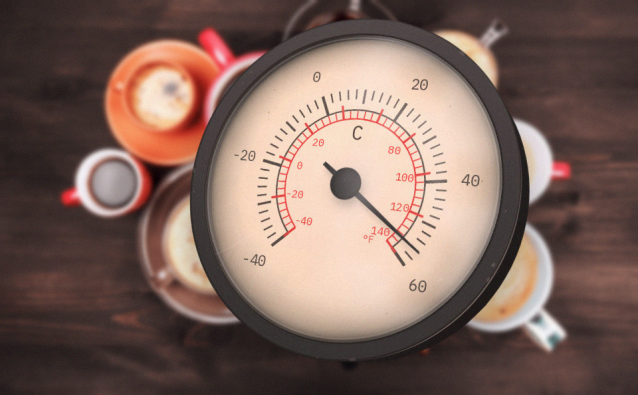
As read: value=56 unit=°C
